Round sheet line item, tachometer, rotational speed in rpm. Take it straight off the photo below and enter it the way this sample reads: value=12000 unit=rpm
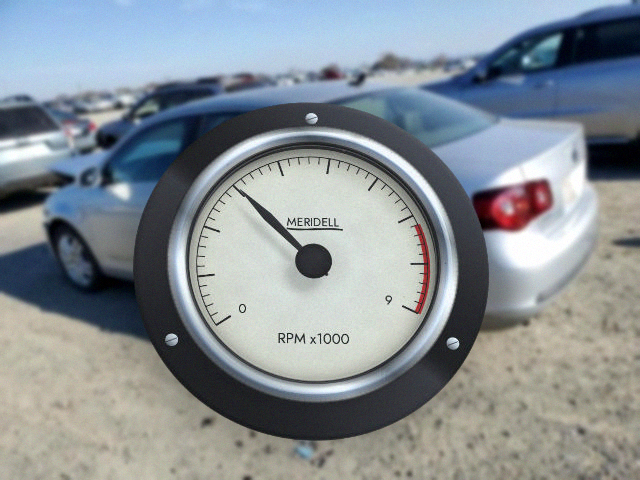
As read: value=3000 unit=rpm
